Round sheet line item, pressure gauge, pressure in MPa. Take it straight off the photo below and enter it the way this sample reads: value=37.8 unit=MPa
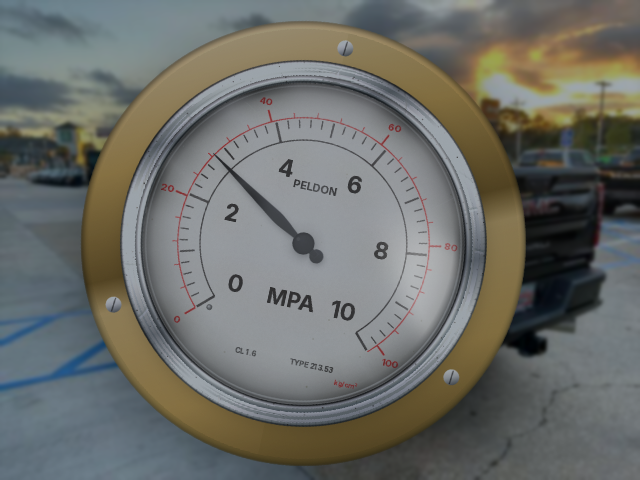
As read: value=2.8 unit=MPa
